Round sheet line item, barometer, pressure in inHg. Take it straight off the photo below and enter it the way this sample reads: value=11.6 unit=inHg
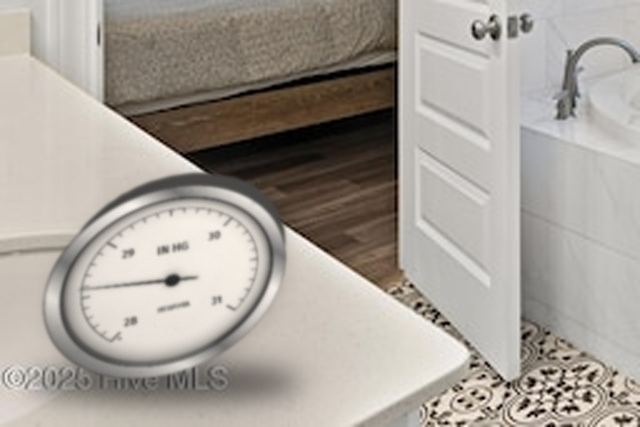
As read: value=28.6 unit=inHg
